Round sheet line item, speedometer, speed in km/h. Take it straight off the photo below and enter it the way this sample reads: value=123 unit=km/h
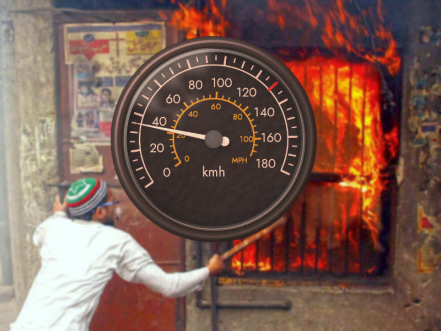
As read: value=35 unit=km/h
